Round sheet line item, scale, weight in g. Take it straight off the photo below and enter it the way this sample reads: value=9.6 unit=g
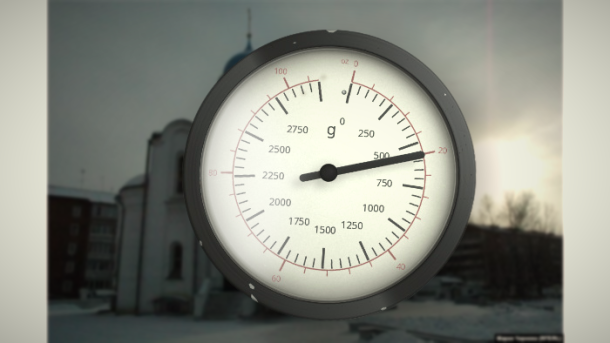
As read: value=575 unit=g
